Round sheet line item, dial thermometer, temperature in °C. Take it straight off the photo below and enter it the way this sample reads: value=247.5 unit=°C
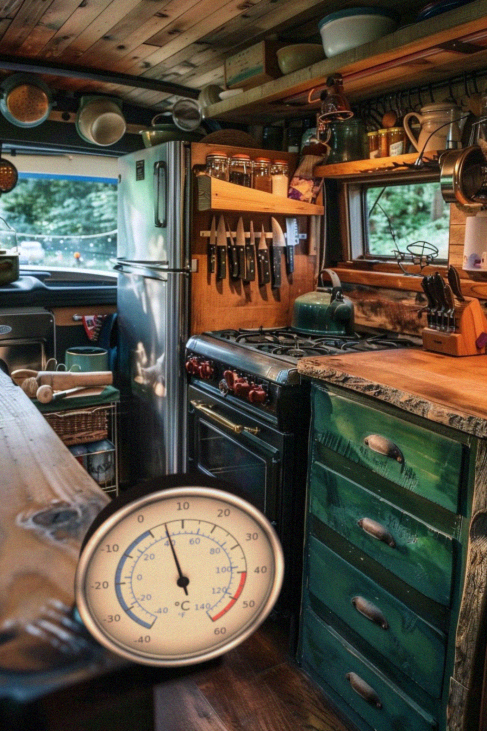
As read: value=5 unit=°C
